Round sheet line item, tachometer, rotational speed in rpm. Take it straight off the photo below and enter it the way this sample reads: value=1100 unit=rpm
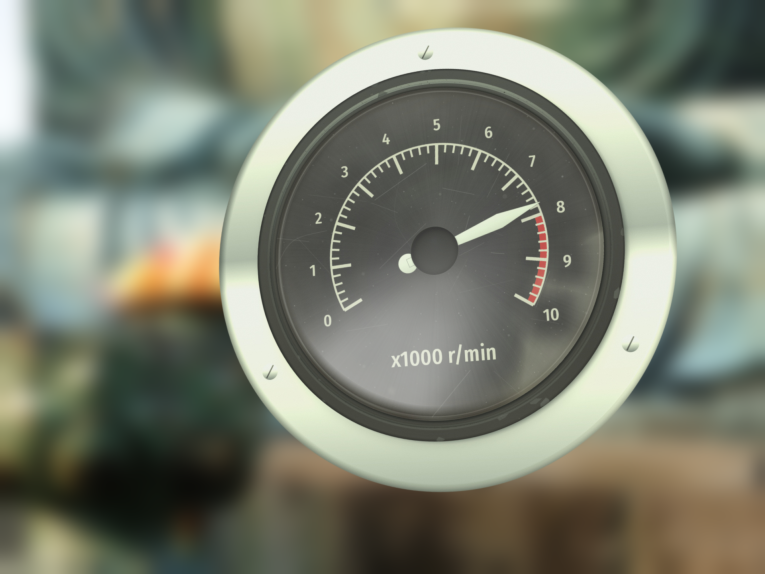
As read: value=7800 unit=rpm
